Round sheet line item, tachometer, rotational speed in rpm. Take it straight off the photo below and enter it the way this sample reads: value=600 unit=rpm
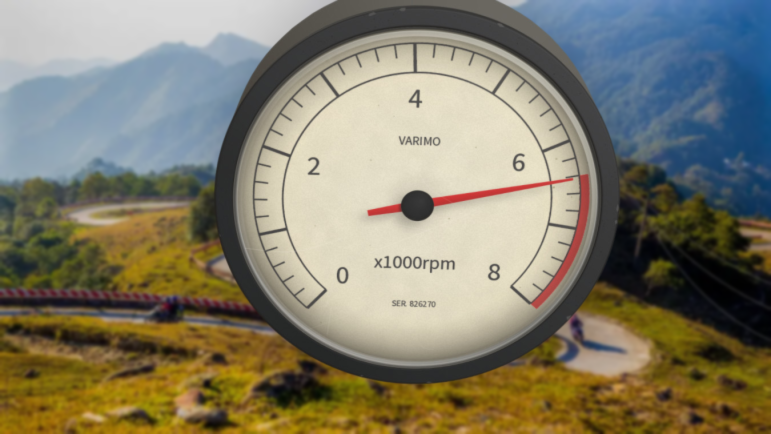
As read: value=6400 unit=rpm
